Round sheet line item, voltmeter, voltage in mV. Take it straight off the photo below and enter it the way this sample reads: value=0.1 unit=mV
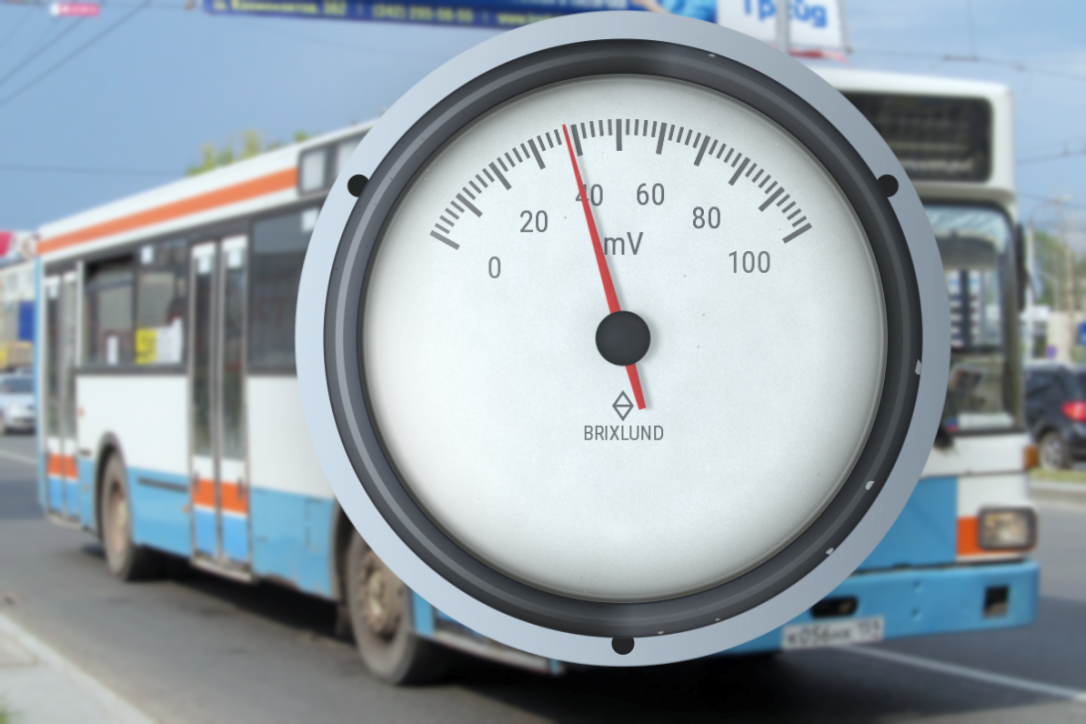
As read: value=38 unit=mV
